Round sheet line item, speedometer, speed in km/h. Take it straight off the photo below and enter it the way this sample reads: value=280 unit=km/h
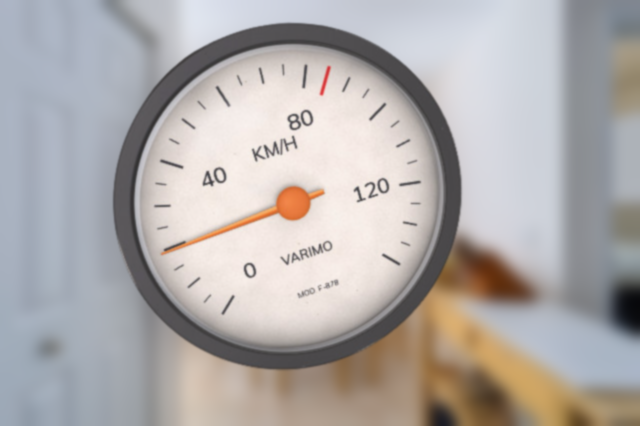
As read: value=20 unit=km/h
